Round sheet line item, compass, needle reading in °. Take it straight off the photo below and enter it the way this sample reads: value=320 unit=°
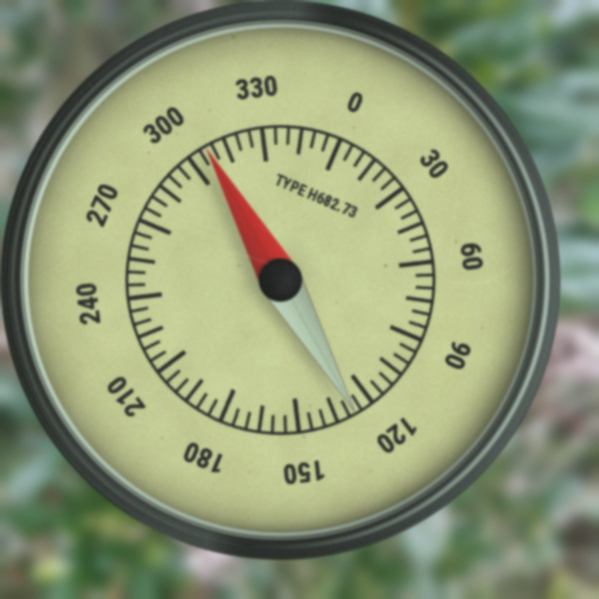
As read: value=307.5 unit=°
